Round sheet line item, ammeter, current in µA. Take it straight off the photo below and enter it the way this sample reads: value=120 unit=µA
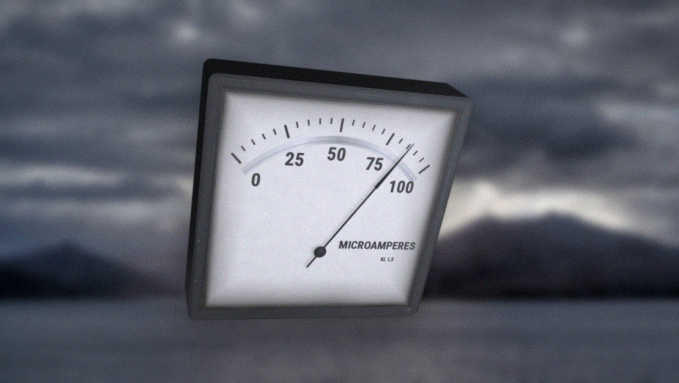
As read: value=85 unit=µA
